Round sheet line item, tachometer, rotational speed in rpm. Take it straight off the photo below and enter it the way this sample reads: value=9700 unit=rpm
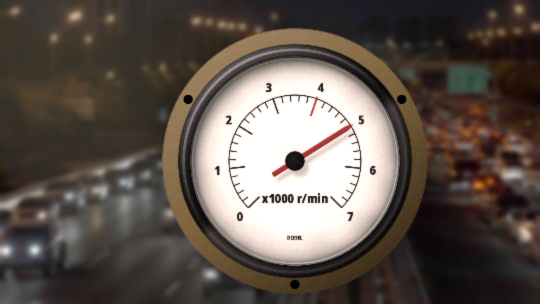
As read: value=5000 unit=rpm
